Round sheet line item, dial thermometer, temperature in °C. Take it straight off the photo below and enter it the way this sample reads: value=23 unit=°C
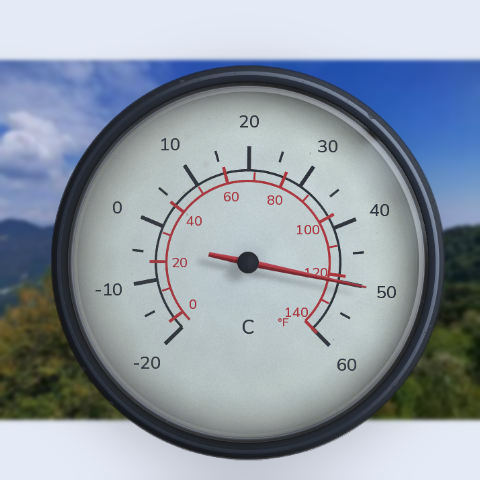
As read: value=50 unit=°C
